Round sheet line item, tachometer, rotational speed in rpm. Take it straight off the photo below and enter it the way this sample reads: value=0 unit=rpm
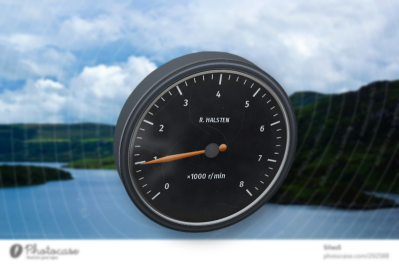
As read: value=1000 unit=rpm
